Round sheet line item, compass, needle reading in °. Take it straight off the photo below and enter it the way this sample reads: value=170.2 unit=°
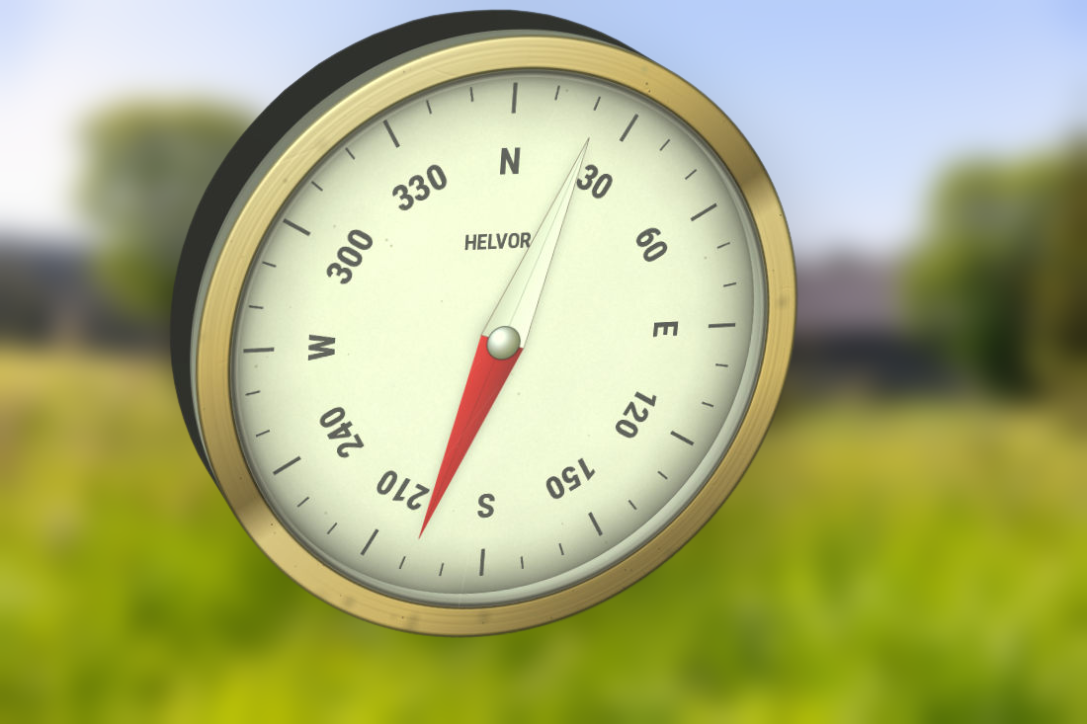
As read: value=200 unit=°
